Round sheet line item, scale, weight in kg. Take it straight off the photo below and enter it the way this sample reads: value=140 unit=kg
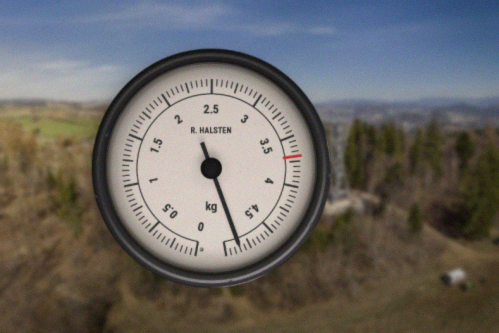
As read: value=4.85 unit=kg
